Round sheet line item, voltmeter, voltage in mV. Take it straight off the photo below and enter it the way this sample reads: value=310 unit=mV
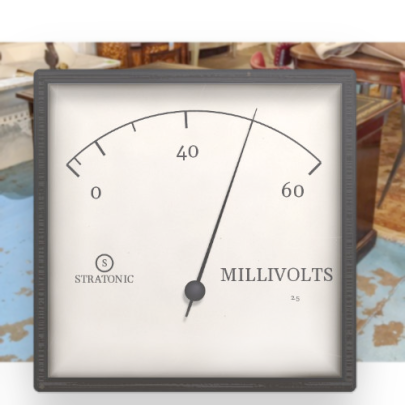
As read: value=50 unit=mV
